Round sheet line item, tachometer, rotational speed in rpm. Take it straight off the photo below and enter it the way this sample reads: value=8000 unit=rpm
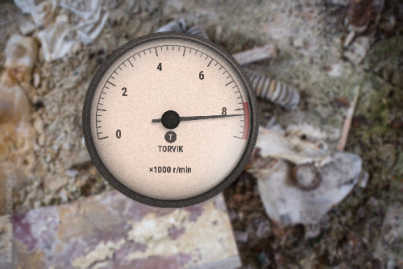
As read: value=8200 unit=rpm
